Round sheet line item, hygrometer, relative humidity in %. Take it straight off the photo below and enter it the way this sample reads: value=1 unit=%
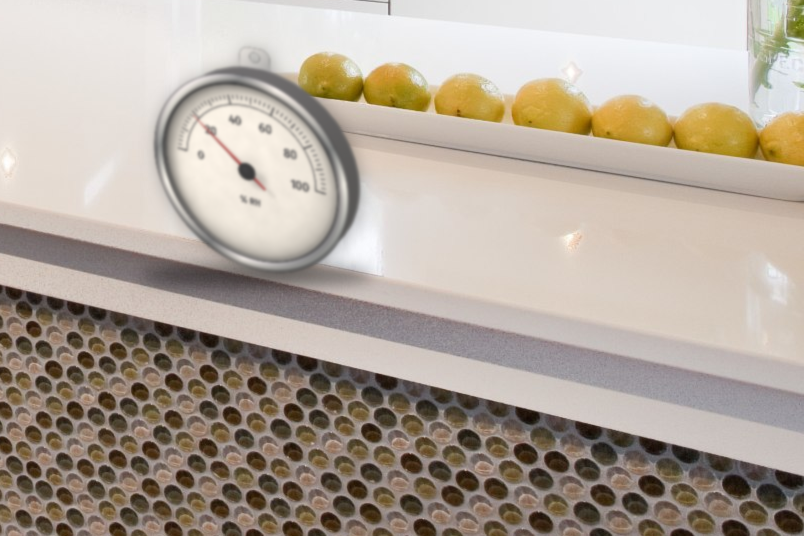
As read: value=20 unit=%
